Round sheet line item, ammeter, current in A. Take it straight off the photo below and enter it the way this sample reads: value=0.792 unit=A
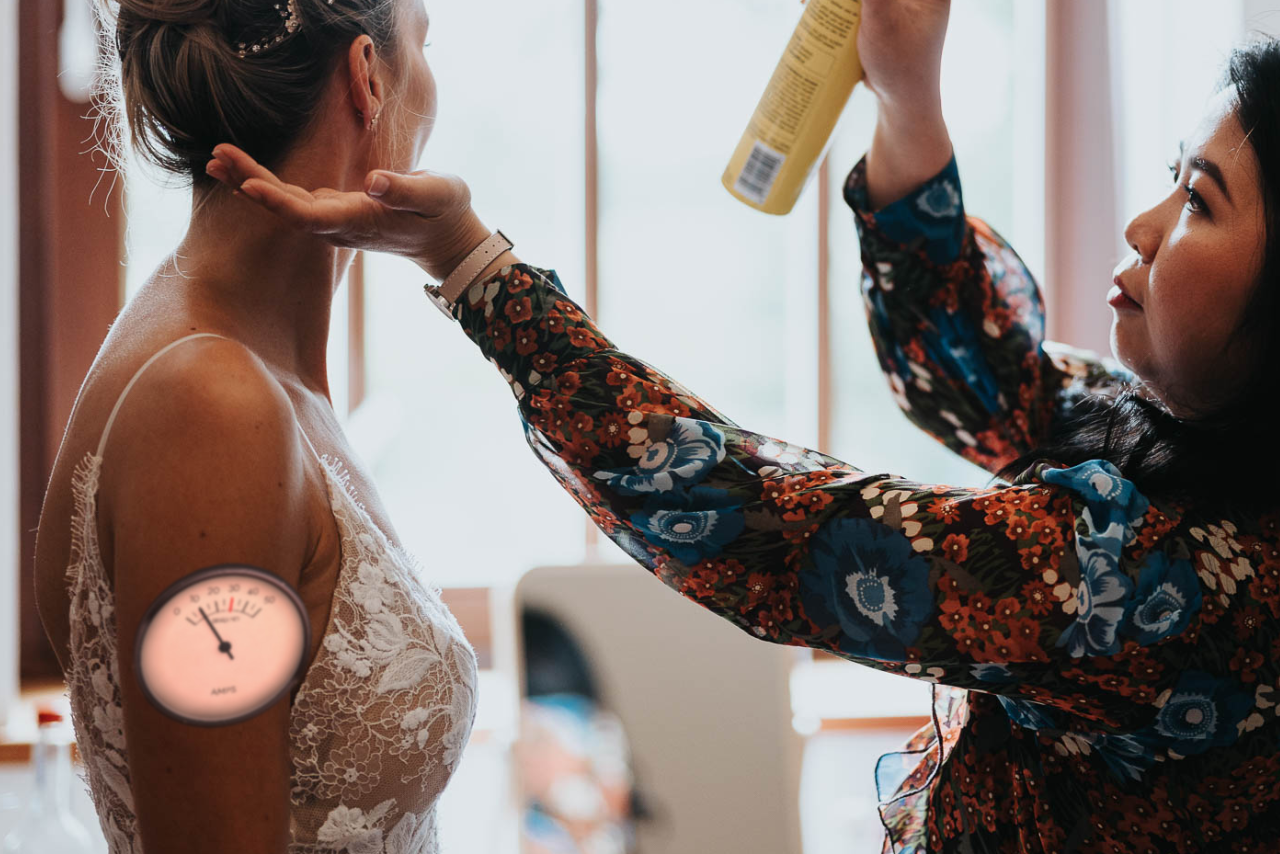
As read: value=10 unit=A
